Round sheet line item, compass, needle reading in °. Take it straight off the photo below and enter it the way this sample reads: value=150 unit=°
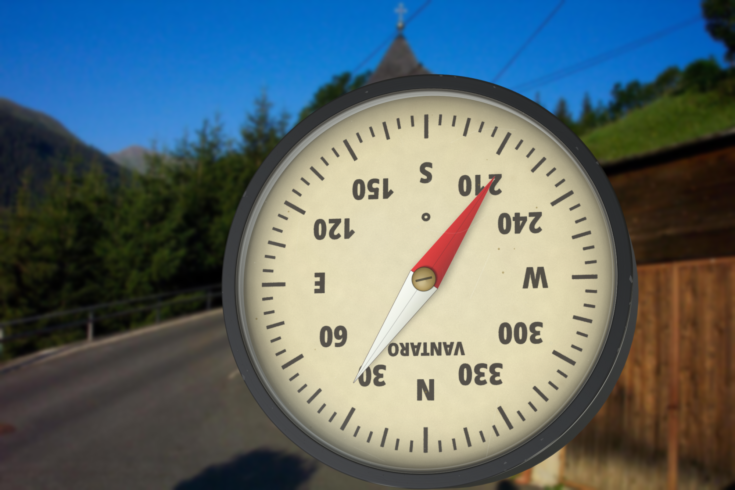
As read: value=215 unit=°
